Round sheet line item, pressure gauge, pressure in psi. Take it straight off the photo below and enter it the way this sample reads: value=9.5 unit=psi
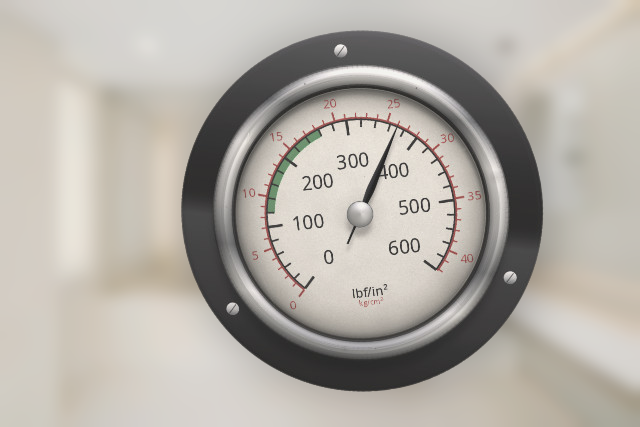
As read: value=370 unit=psi
